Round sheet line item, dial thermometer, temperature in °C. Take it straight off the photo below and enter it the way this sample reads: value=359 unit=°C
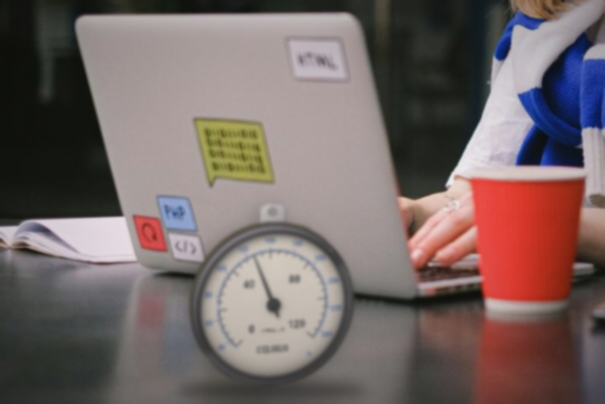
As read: value=52 unit=°C
